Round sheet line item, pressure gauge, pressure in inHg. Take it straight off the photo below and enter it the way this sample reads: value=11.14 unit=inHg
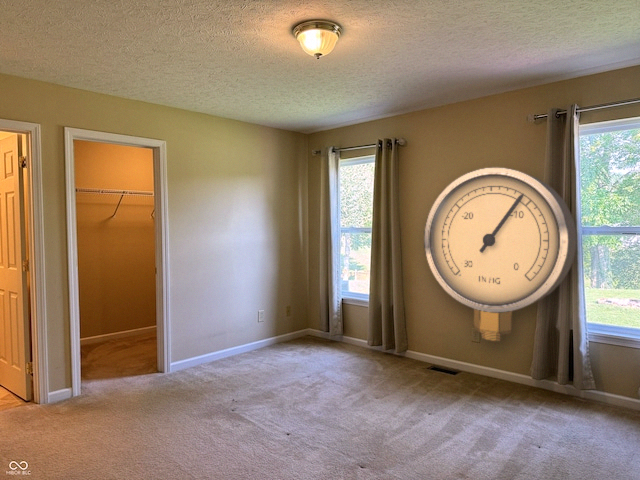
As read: value=-11 unit=inHg
